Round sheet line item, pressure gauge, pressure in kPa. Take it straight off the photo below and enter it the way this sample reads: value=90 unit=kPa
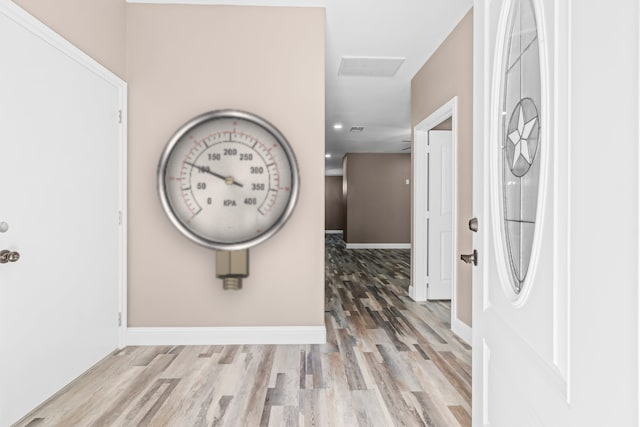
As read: value=100 unit=kPa
